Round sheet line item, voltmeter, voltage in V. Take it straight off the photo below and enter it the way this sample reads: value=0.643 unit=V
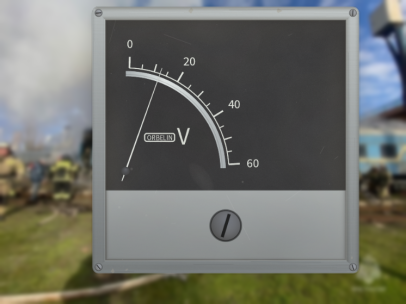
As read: value=12.5 unit=V
